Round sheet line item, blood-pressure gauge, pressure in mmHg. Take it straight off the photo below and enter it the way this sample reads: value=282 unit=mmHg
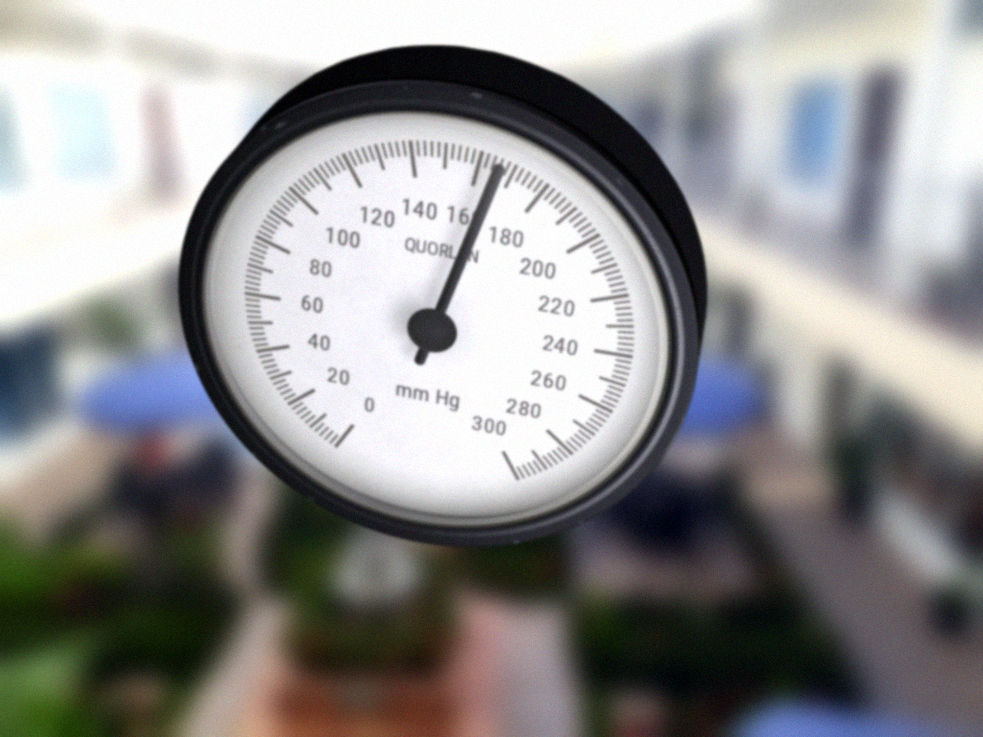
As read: value=166 unit=mmHg
